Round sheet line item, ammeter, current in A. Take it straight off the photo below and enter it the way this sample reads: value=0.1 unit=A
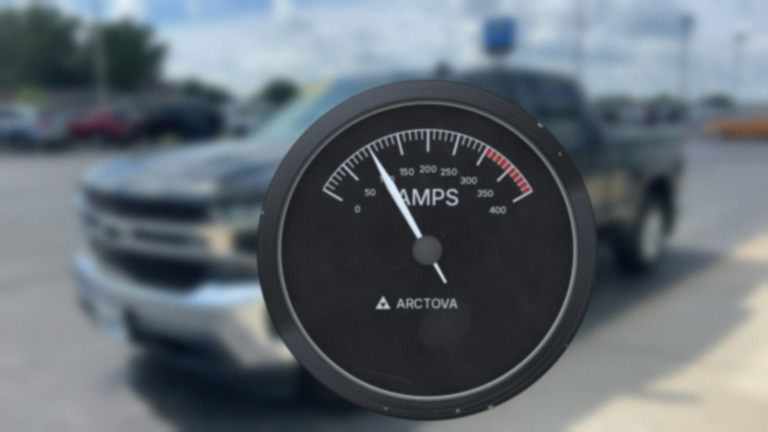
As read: value=100 unit=A
